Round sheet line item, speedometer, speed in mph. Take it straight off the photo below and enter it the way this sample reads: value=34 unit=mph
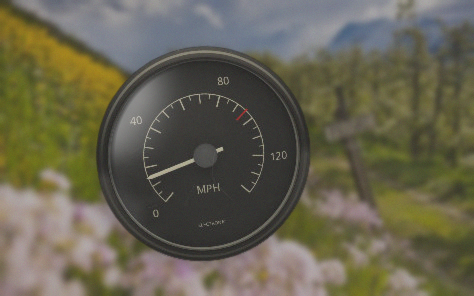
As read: value=15 unit=mph
